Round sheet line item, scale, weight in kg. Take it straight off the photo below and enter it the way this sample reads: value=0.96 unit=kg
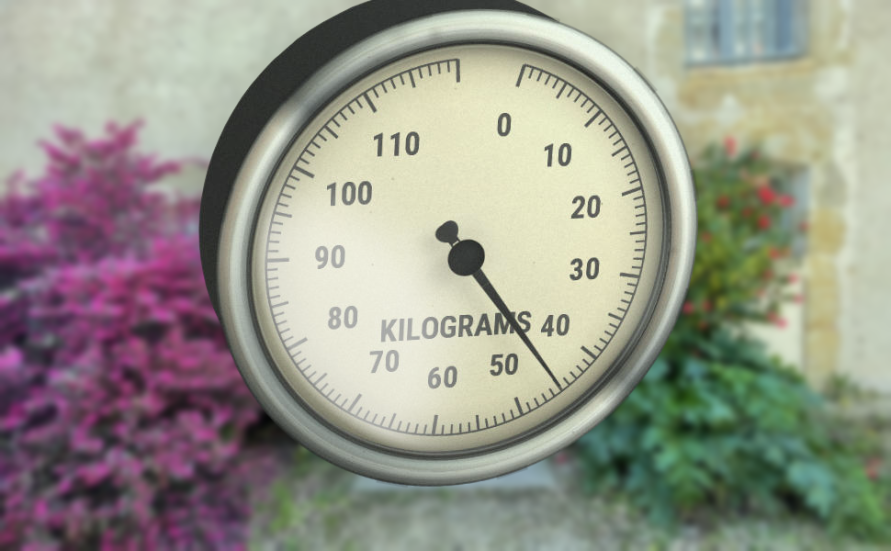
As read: value=45 unit=kg
